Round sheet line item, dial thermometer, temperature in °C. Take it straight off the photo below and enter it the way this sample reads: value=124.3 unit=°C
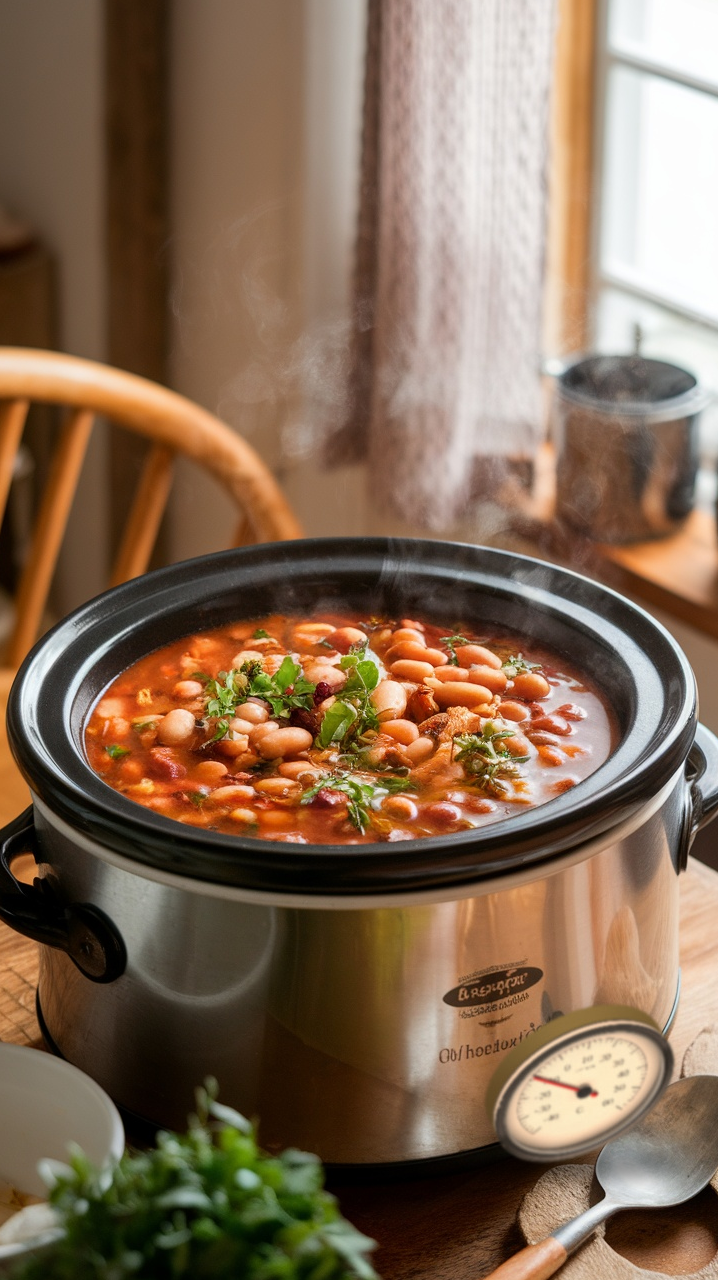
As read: value=-10 unit=°C
